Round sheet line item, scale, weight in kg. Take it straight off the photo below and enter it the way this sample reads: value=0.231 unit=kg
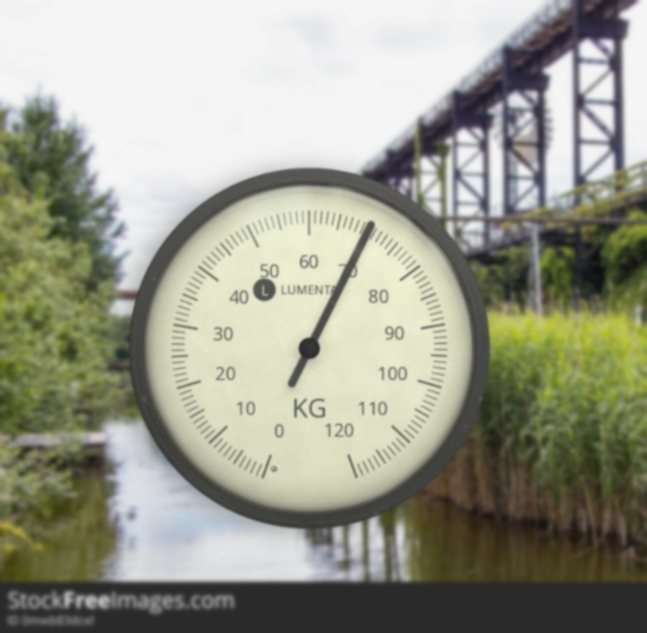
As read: value=70 unit=kg
